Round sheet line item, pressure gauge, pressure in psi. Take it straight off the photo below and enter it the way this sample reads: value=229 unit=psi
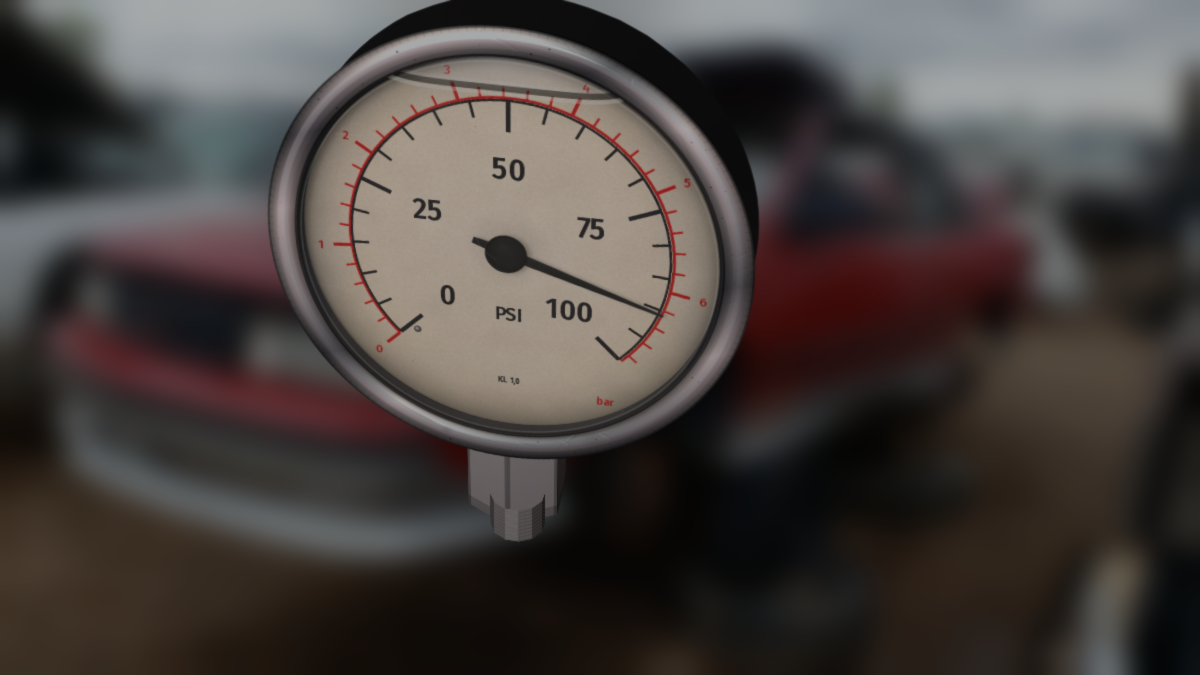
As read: value=90 unit=psi
